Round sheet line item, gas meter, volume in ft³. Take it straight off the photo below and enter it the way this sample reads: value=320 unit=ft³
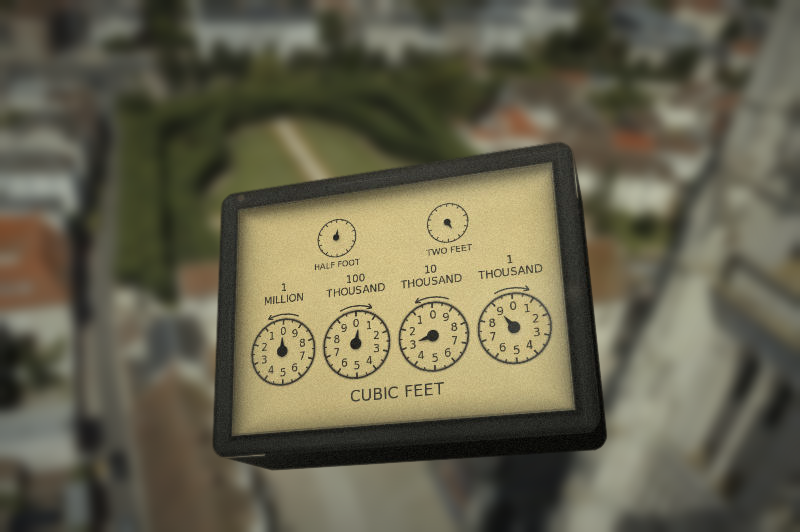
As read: value=2900 unit=ft³
